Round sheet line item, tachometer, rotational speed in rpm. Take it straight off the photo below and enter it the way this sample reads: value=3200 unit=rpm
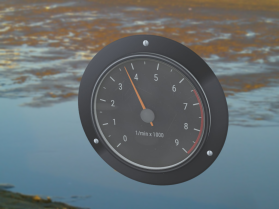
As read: value=3750 unit=rpm
